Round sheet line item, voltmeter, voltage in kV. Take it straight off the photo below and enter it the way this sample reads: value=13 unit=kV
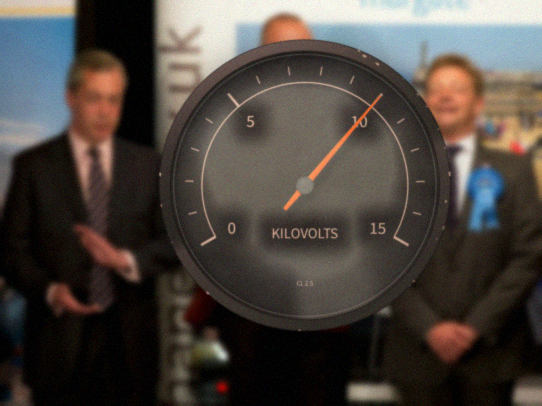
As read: value=10 unit=kV
